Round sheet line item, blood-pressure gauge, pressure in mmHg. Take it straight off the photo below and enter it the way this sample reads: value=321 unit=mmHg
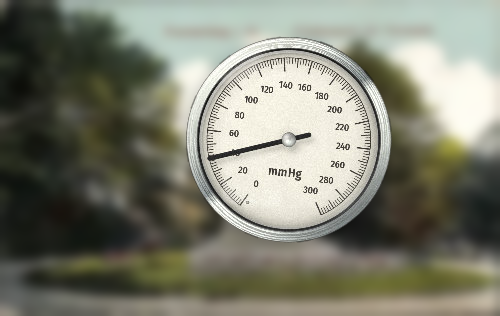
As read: value=40 unit=mmHg
